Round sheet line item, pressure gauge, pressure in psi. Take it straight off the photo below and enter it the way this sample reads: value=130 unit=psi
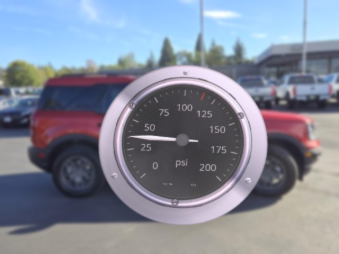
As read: value=35 unit=psi
